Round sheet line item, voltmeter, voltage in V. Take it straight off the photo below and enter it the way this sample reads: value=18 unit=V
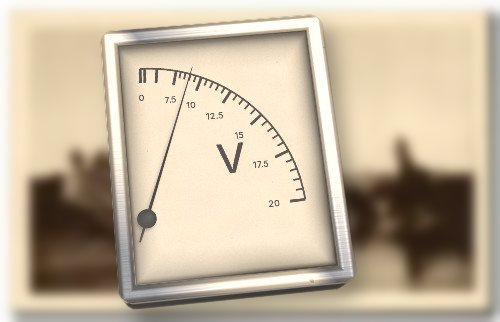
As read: value=9 unit=V
